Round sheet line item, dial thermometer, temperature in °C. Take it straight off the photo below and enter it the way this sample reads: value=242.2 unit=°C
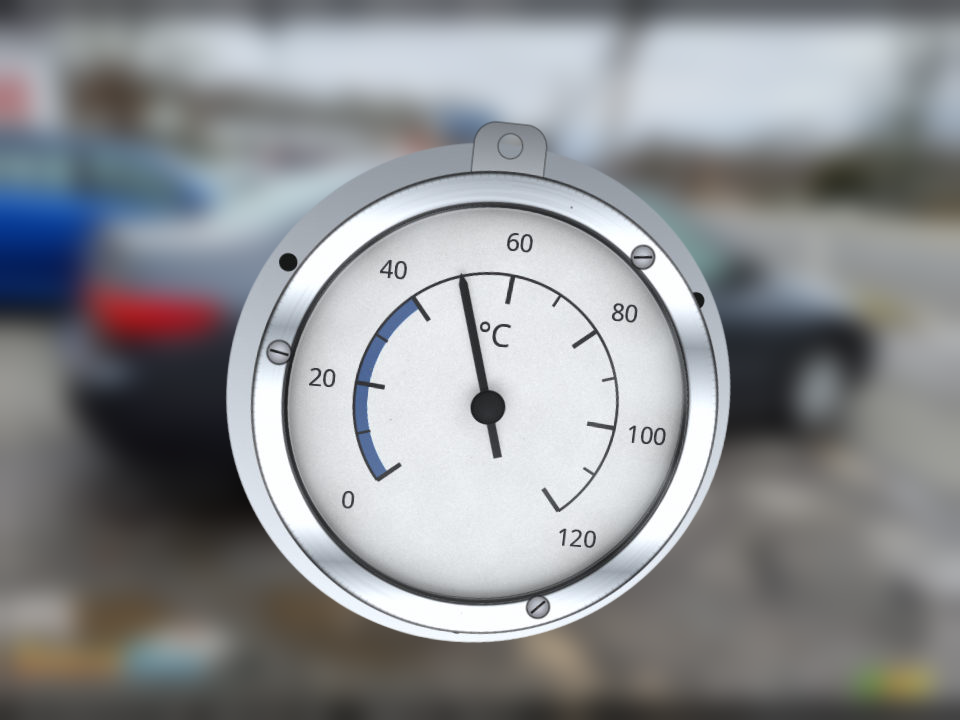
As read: value=50 unit=°C
